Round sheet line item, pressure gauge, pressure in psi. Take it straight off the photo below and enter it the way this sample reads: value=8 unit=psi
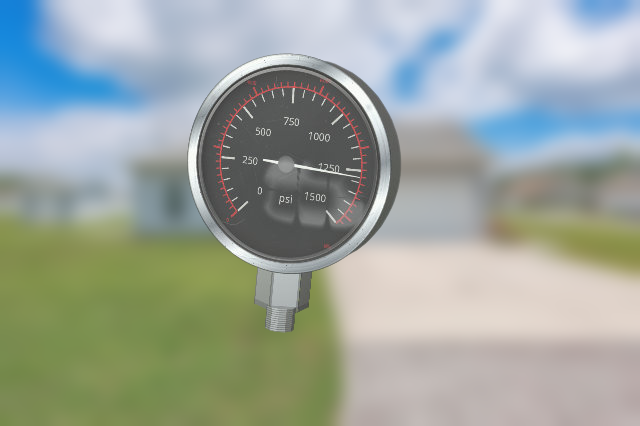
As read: value=1275 unit=psi
